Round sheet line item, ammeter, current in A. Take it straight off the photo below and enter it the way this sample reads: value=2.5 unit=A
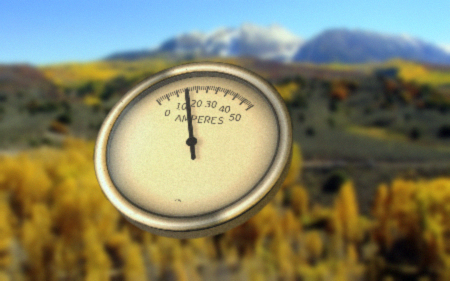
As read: value=15 unit=A
